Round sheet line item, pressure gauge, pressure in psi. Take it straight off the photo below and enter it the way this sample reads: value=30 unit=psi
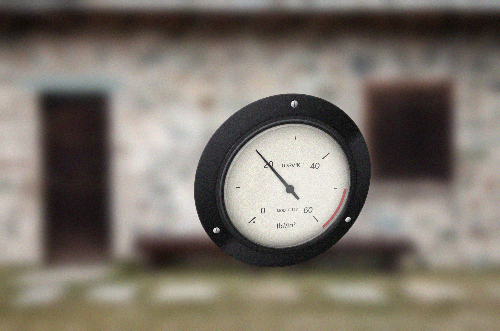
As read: value=20 unit=psi
